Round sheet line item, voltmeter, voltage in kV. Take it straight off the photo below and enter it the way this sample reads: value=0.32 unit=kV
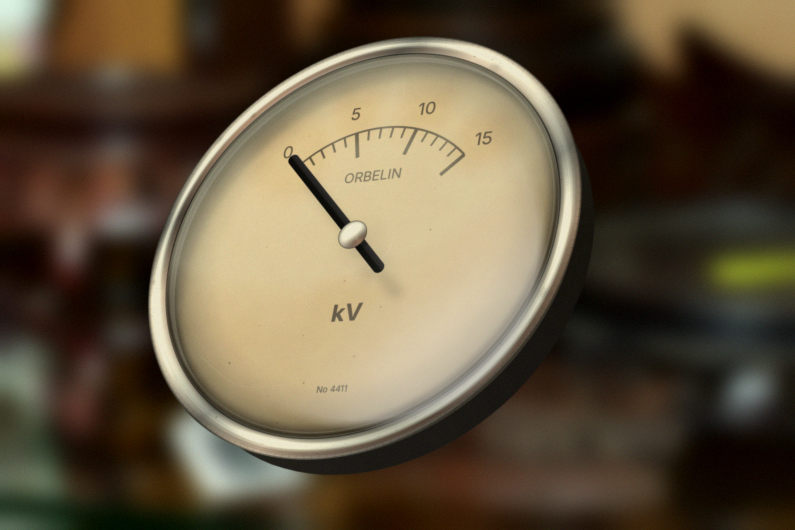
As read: value=0 unit=kV
